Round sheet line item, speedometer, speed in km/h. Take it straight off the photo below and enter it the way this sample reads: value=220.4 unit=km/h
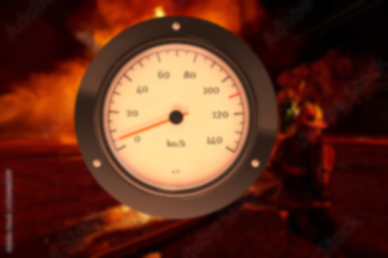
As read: value=5 unit=km/h
